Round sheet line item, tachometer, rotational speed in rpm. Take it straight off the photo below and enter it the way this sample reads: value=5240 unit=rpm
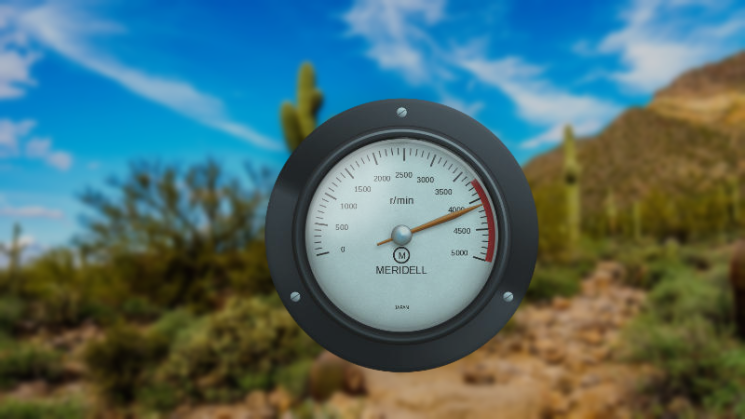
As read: value=4100 unit=rpm
